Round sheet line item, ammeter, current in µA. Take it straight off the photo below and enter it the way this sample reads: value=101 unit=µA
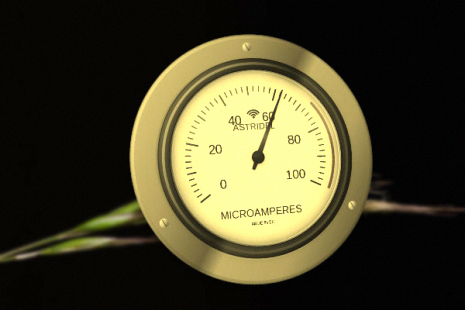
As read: value=62 unit=µA
